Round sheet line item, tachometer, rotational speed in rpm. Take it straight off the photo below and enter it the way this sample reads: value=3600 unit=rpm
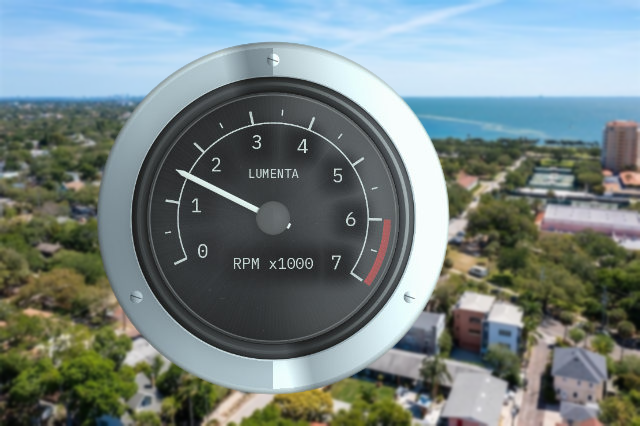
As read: value=1500 unit=rpm
